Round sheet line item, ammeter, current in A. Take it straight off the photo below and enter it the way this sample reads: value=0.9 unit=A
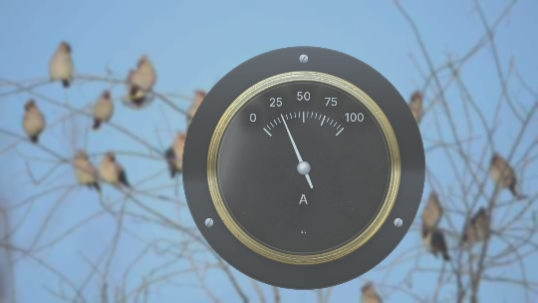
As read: value=25 unit=A
